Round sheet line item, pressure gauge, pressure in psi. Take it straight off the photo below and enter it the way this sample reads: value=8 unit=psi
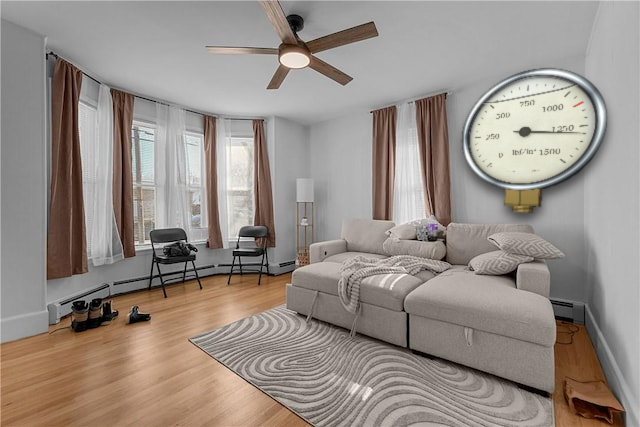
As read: value=1300 unit=psi
